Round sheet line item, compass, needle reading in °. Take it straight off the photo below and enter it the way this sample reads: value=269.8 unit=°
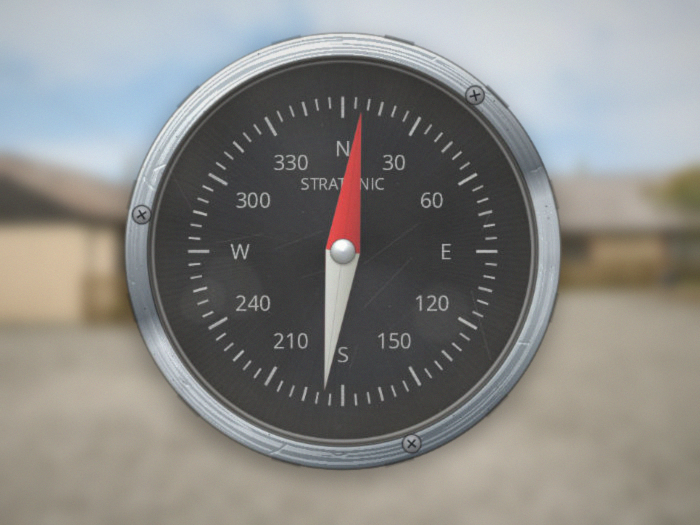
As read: value=7.5 unit=°
